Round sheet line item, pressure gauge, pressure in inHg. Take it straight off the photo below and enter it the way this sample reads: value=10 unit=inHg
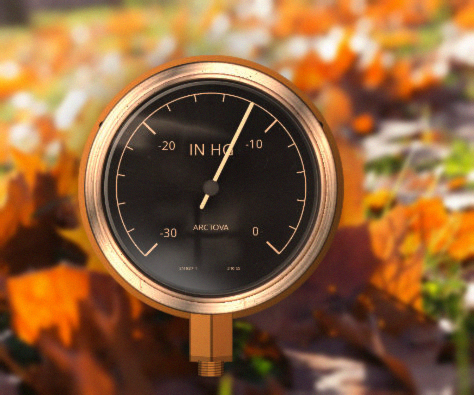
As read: value=-12 unit=inHg
